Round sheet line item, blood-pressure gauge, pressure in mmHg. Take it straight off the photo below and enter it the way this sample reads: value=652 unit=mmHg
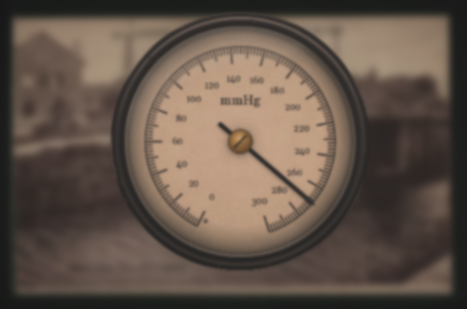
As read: value=270 unit=mmHg
